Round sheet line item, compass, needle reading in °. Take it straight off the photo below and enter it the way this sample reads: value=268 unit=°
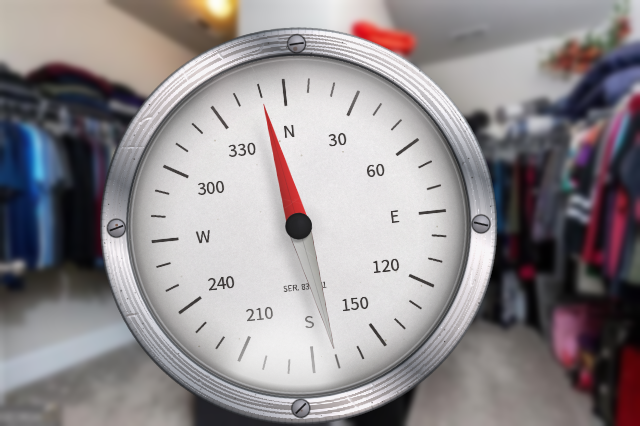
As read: value=350 unit=°
